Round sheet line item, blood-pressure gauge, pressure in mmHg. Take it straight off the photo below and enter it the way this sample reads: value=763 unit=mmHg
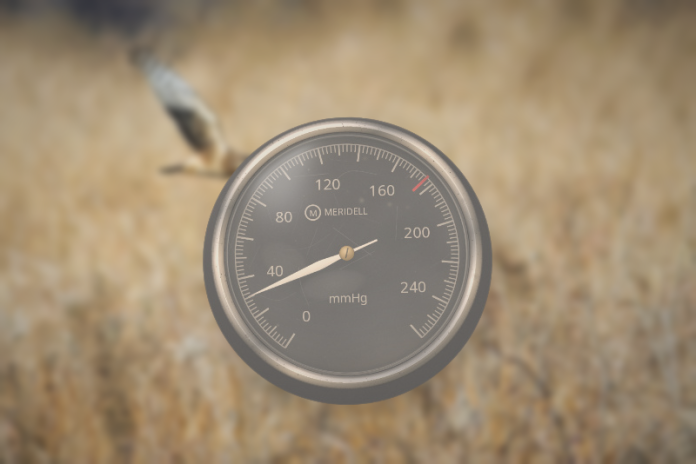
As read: value=30 unit=mmHg
